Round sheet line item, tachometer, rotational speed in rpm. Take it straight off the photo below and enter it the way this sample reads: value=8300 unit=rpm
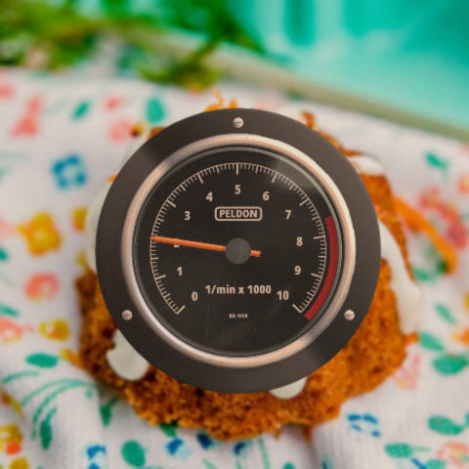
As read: value=2000 unit=rpm
